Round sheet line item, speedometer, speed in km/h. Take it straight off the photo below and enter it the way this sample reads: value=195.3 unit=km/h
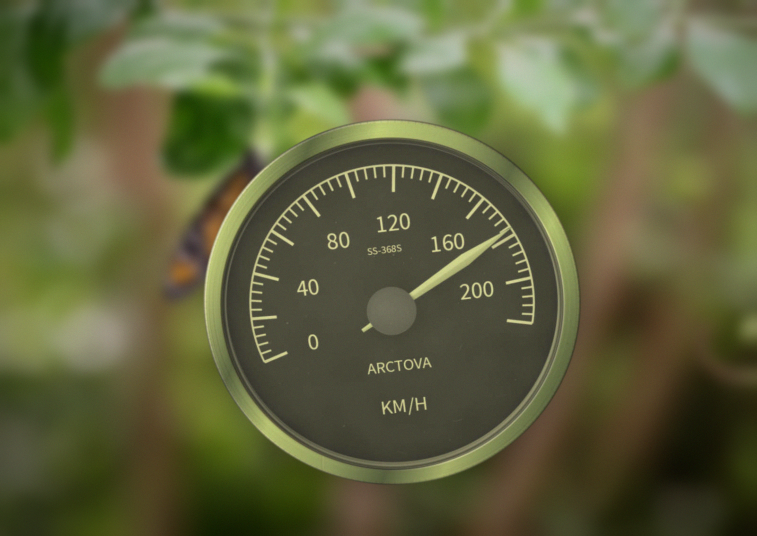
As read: value=176 unit=km/h
